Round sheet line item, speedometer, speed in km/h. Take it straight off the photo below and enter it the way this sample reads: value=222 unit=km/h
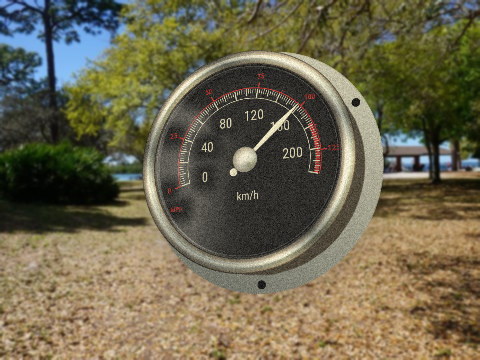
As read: value=160 unit=km/h
